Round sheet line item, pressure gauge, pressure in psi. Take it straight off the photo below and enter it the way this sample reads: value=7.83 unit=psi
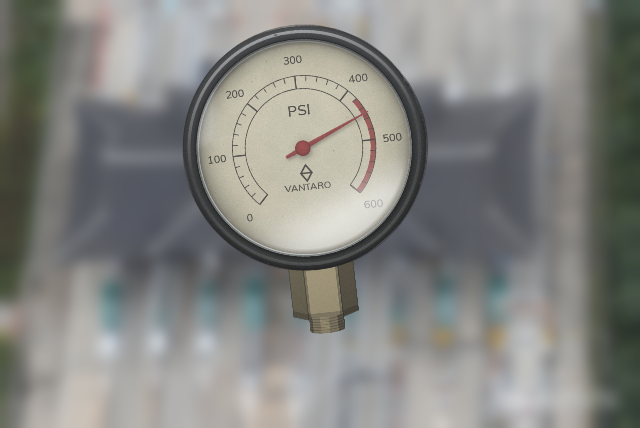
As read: value=450 unit=psi
